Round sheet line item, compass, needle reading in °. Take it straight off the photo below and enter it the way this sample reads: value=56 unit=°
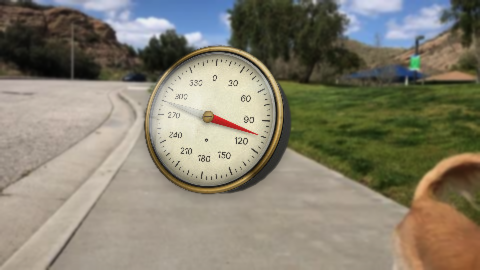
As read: value=105 unit=°
